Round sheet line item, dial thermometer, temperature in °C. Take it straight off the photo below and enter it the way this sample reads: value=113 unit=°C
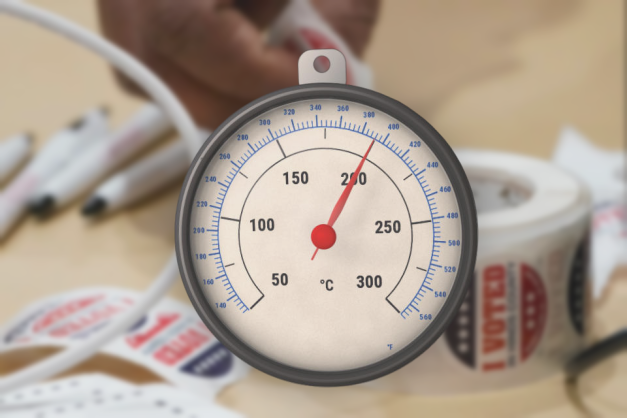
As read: value=200 unit=°C
